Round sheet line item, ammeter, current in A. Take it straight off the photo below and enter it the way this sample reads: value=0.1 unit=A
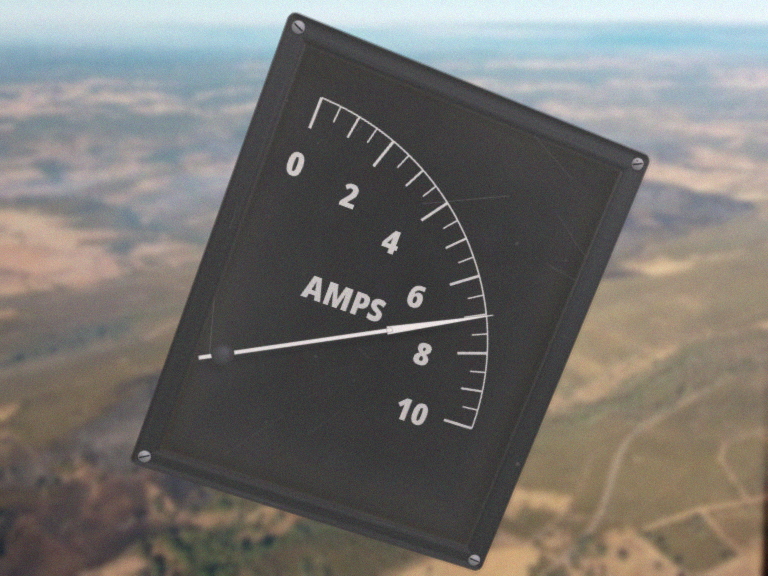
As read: value=7 unit=A
